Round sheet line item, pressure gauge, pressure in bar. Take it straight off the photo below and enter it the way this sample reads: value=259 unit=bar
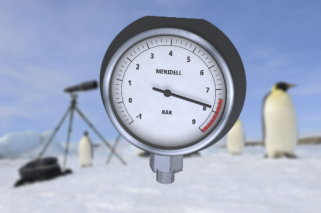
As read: value=7.8 unit=bar
